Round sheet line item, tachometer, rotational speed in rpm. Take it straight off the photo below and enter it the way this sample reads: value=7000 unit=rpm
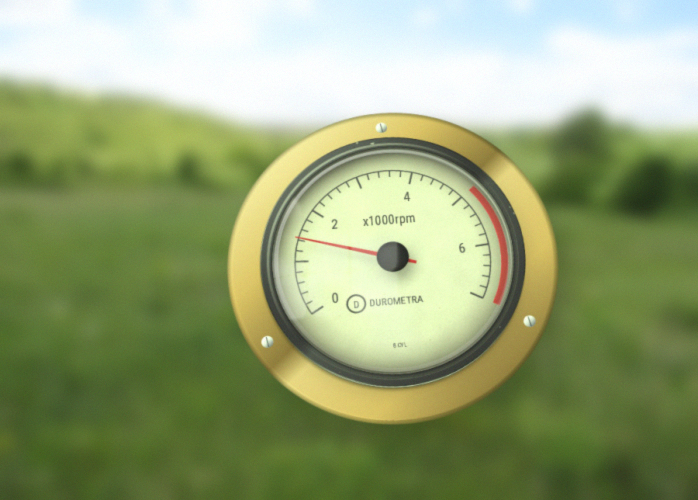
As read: value=1400 unit=rpm
